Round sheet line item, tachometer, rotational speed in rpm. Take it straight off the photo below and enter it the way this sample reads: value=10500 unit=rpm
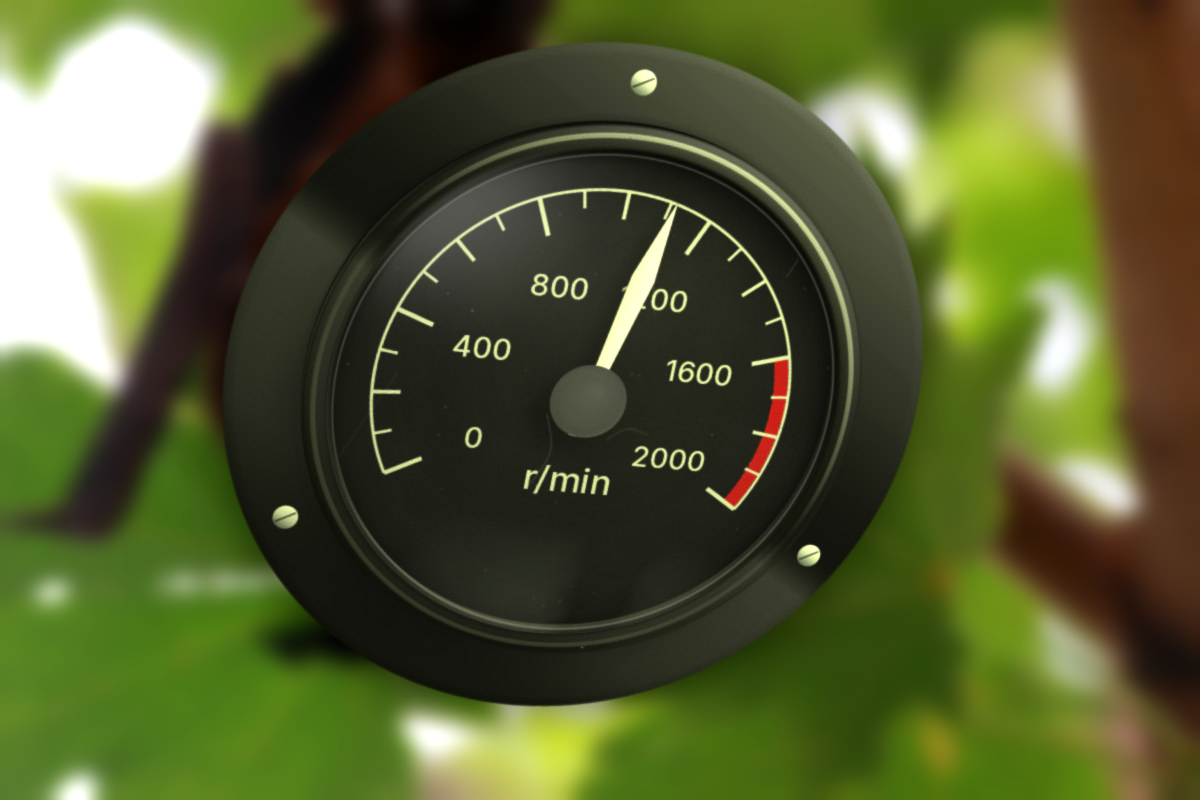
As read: value=1100 unit=rpm
